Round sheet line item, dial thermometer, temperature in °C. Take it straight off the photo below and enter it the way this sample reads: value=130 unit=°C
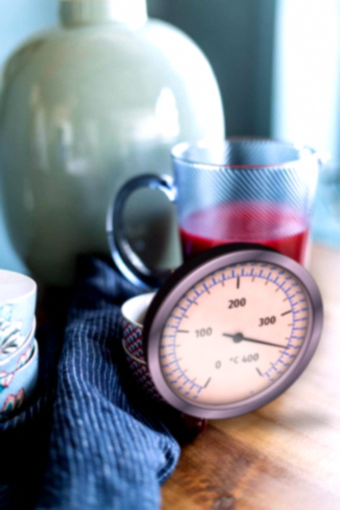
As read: value=350 unit=°C
